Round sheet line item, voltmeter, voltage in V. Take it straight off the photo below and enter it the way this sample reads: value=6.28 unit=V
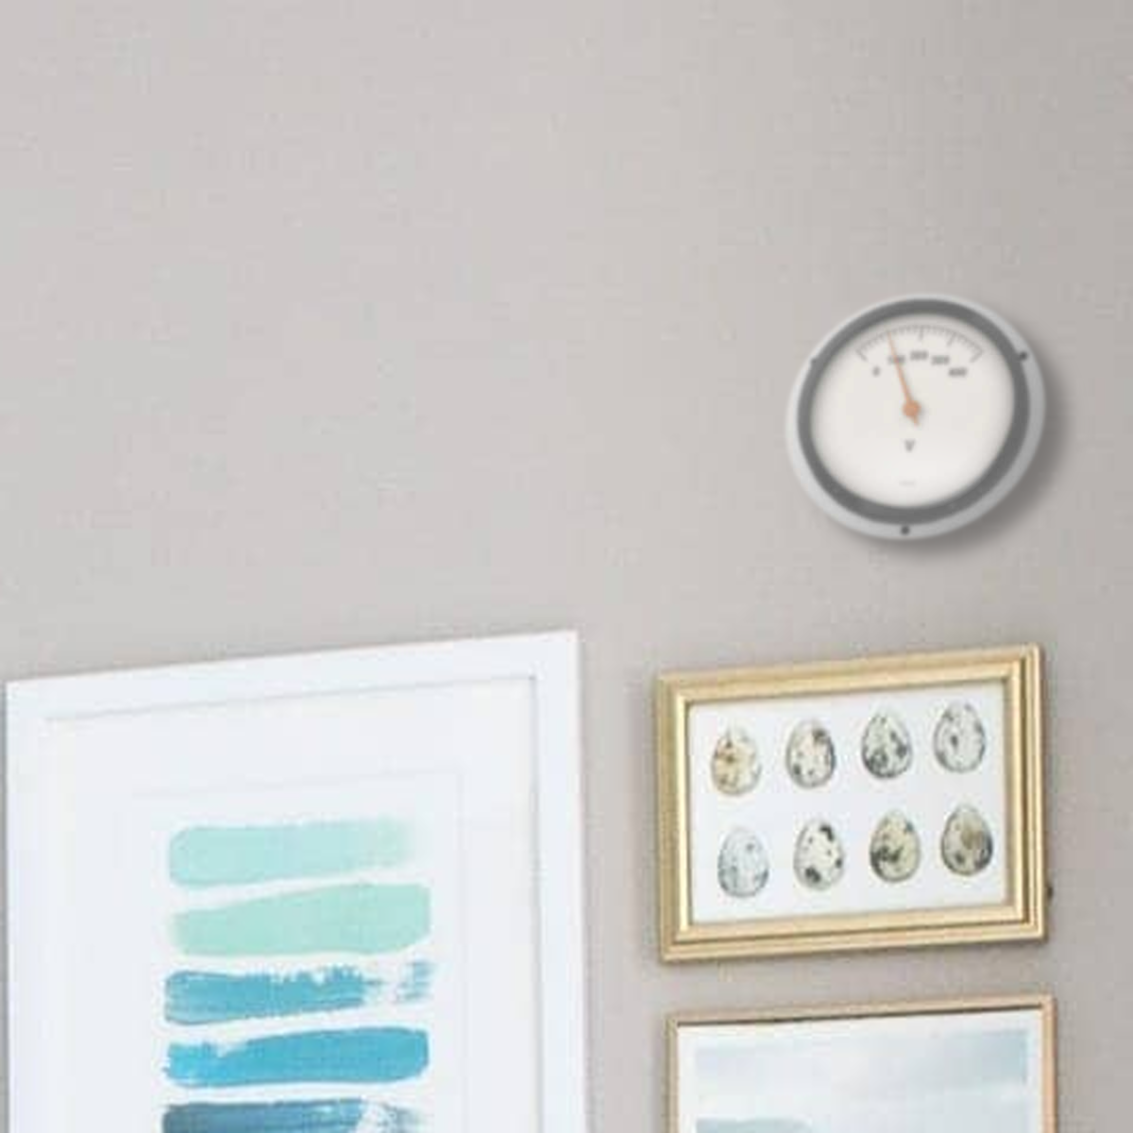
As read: value=100 unit=V
